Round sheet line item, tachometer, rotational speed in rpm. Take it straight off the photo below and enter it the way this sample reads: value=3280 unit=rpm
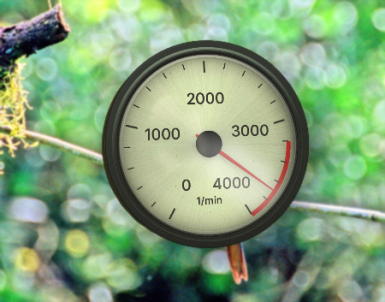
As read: value=3700 unit=rpm
